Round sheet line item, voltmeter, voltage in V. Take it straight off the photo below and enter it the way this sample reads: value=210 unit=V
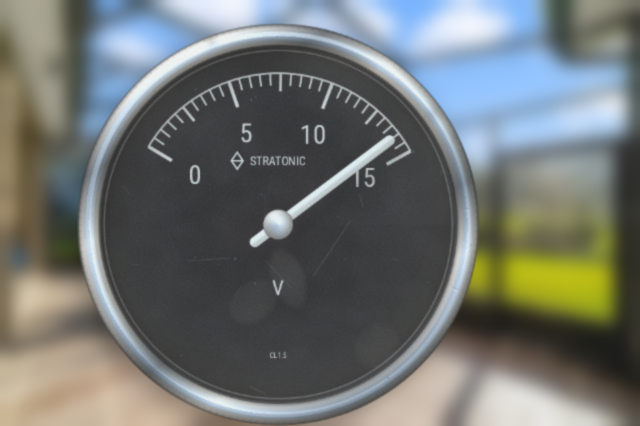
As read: value=14 unit=V
